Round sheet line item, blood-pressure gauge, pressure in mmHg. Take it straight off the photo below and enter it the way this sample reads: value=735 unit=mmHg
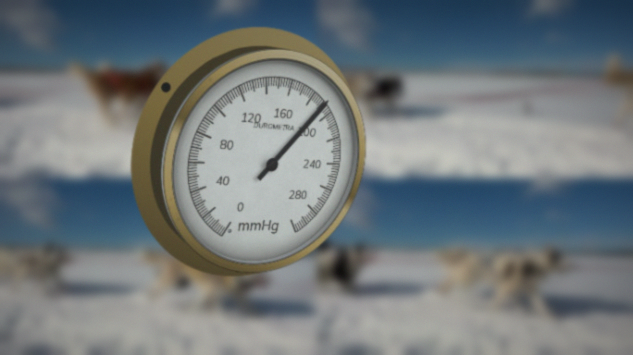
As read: value=190 unit=mmHg
